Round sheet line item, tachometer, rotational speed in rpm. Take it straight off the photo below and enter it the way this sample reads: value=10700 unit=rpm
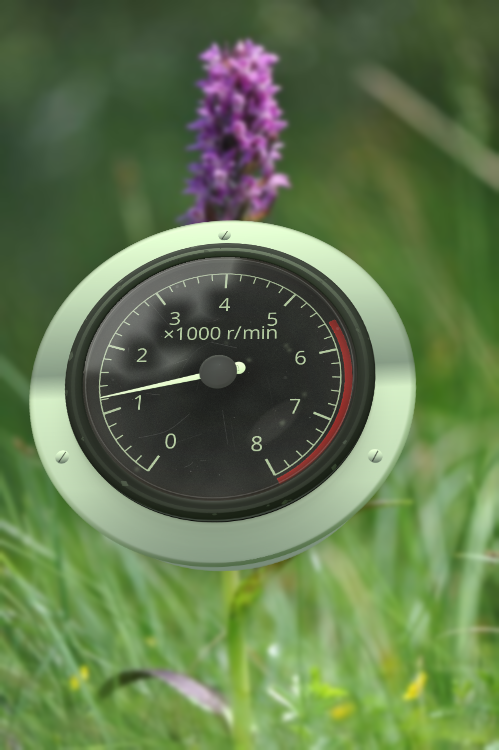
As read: value=1200 unit=rpm
